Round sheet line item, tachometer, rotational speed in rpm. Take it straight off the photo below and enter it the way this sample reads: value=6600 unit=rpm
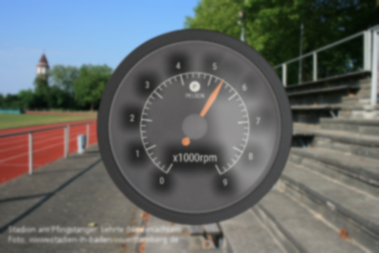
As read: value=5400 unit=rpm
